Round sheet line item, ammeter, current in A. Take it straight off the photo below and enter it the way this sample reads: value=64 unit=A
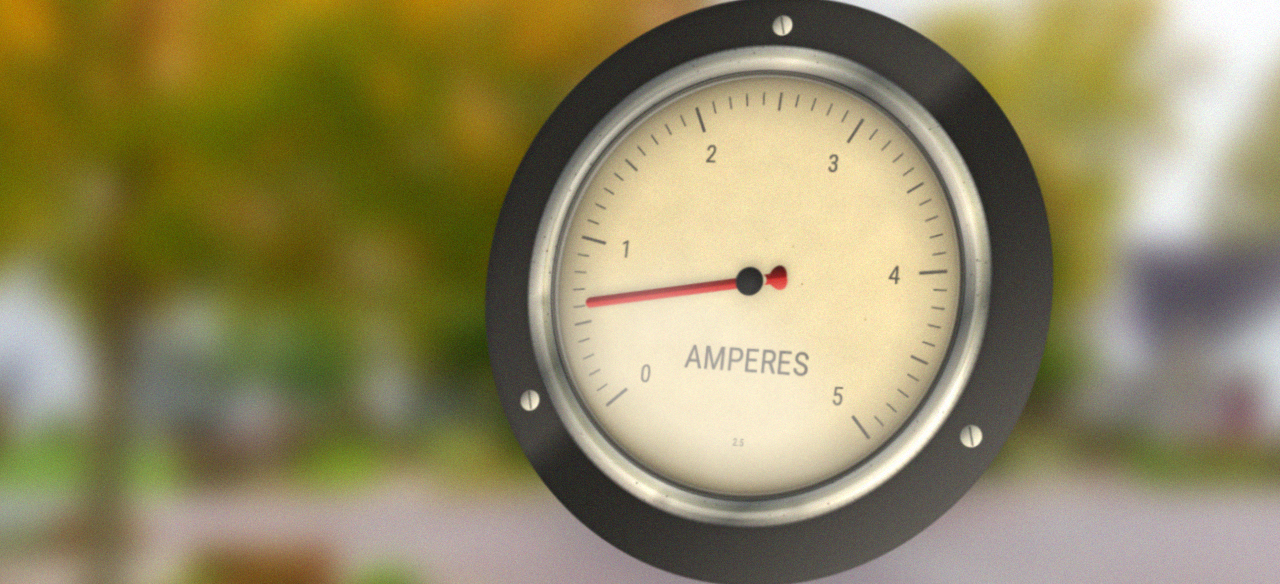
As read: value=0.6 unit=A
